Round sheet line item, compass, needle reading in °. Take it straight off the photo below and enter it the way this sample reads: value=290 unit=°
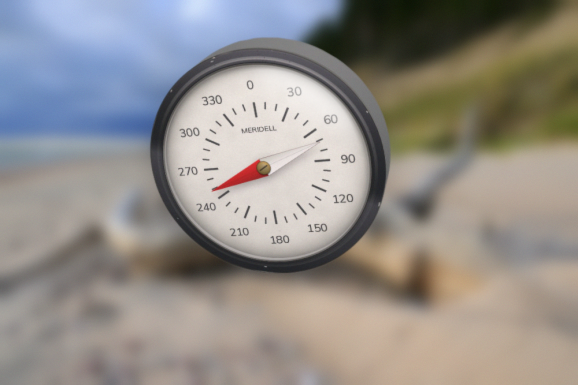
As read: value=250 unit=°
